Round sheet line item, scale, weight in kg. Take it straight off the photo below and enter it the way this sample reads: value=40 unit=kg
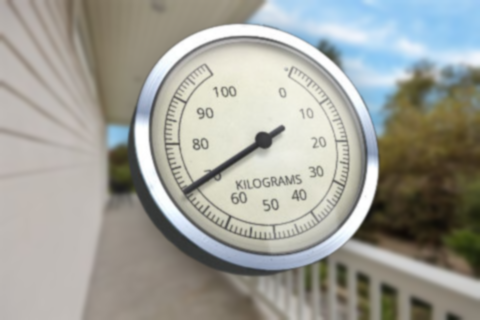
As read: value=70 unit=kg
